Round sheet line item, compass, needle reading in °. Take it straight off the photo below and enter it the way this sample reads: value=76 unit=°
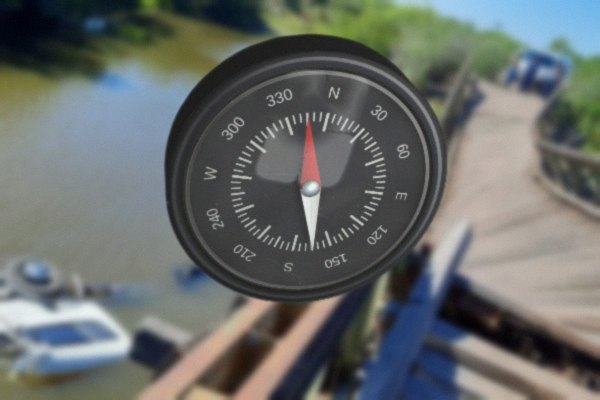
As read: value=345 unit=°
